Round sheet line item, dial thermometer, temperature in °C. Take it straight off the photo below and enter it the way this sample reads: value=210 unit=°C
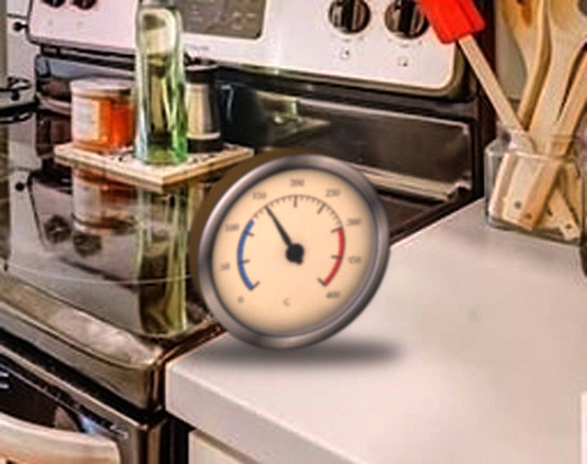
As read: value=150 unit=°C
